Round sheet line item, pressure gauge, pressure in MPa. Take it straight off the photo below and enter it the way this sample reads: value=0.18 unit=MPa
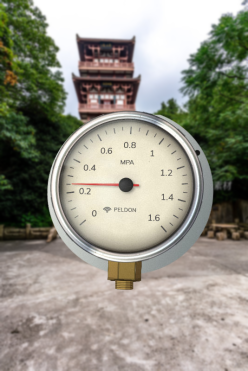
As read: value=0.25 unit=MPa
